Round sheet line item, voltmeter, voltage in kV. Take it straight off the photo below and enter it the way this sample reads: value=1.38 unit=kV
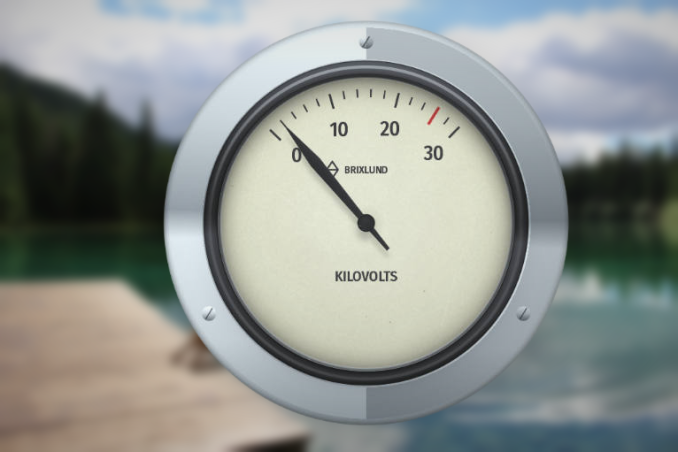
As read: value=2 unit=kV
